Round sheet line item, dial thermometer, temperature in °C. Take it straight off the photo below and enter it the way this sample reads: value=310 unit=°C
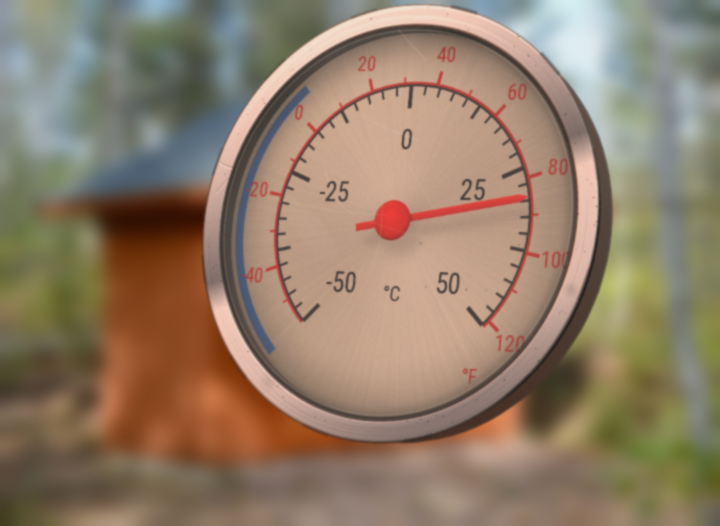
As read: value=30 unit=°C
